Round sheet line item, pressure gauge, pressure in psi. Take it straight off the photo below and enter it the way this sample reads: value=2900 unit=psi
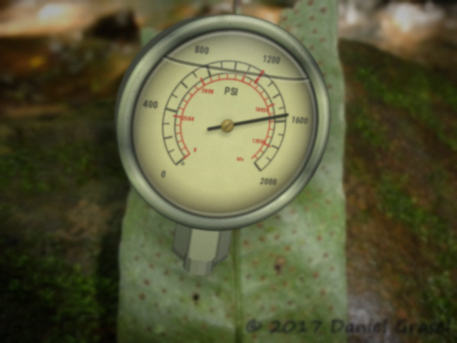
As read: value=1550 unit=psi
